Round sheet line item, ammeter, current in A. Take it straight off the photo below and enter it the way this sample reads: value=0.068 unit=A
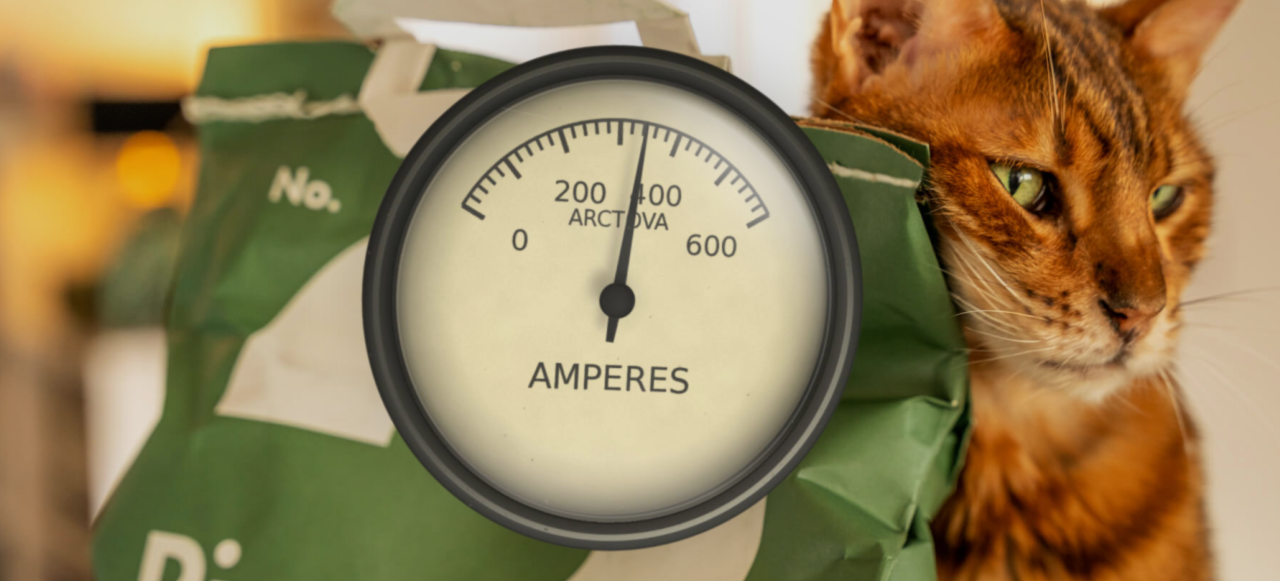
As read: value=340 unit=A
